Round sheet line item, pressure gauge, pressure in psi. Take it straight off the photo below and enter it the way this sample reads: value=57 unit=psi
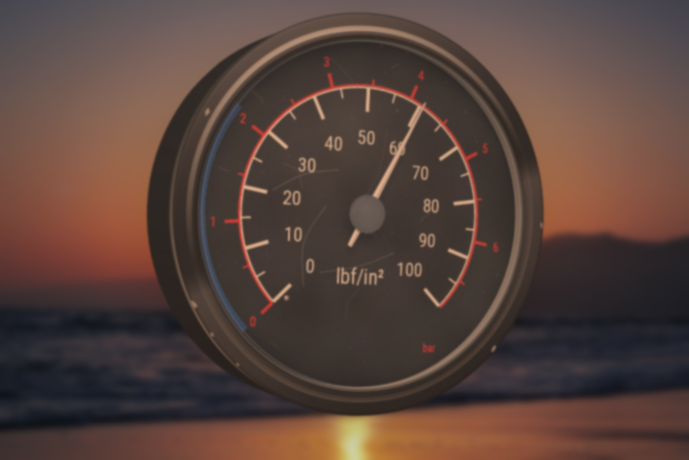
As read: value=60 unit=psi
